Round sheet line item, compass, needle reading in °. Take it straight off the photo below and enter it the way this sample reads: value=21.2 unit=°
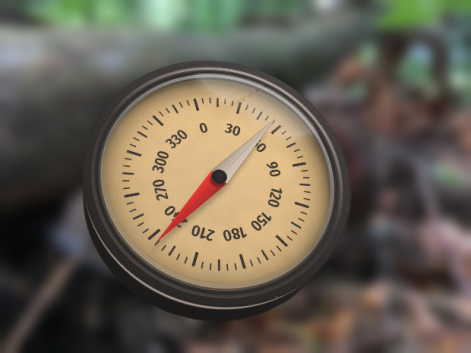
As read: value=235 unit=°
